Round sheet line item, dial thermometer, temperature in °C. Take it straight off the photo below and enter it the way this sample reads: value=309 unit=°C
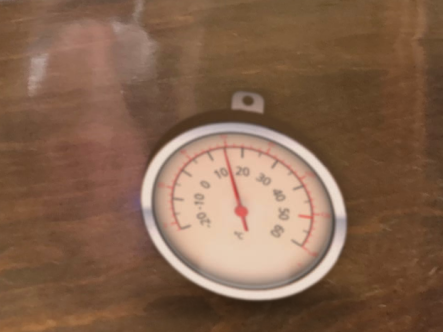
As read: value=15 unit=°C
